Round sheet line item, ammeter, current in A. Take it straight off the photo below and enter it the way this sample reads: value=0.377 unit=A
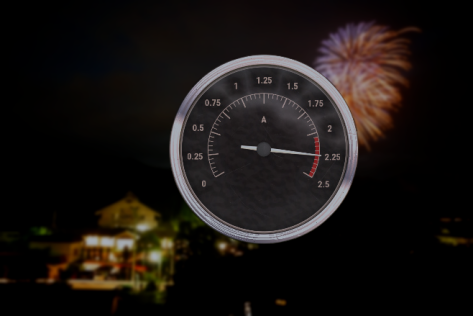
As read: value=2.25 unit=A
